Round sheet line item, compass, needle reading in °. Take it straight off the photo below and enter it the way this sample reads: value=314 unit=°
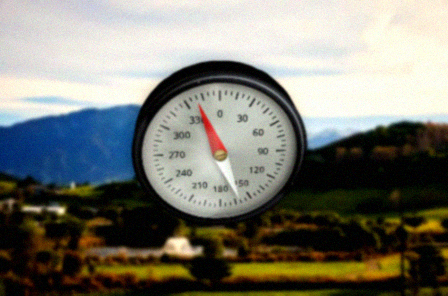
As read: value=340 unit=°
